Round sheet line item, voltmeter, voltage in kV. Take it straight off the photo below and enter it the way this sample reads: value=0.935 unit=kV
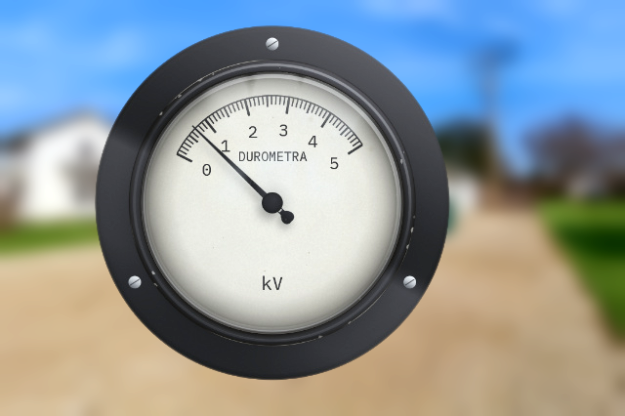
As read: value=0.7 unit=kV
